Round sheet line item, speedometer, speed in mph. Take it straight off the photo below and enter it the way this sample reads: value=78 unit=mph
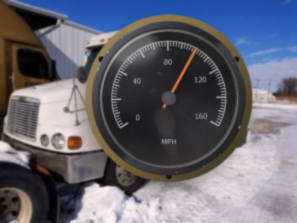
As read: value=100 unit=mph
